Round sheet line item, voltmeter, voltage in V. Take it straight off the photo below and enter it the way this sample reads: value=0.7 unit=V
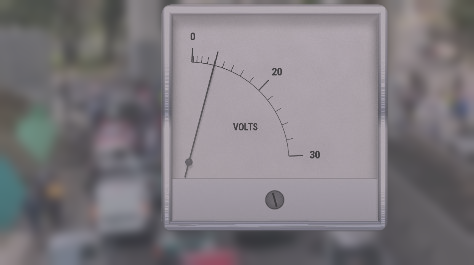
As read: value=10 unit=V
